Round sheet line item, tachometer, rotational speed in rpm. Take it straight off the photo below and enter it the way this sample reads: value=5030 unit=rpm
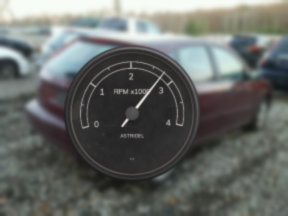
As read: value=2750 unit=rpm
